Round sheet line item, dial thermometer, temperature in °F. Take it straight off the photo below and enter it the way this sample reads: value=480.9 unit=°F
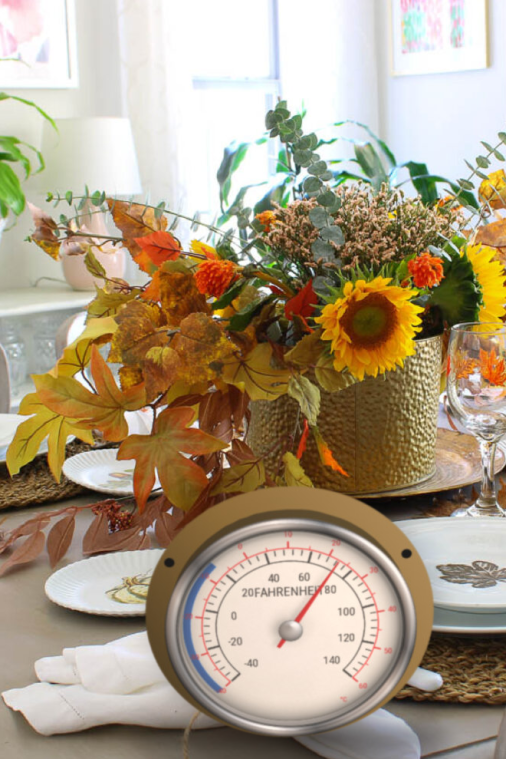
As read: value=72 unit=°F
